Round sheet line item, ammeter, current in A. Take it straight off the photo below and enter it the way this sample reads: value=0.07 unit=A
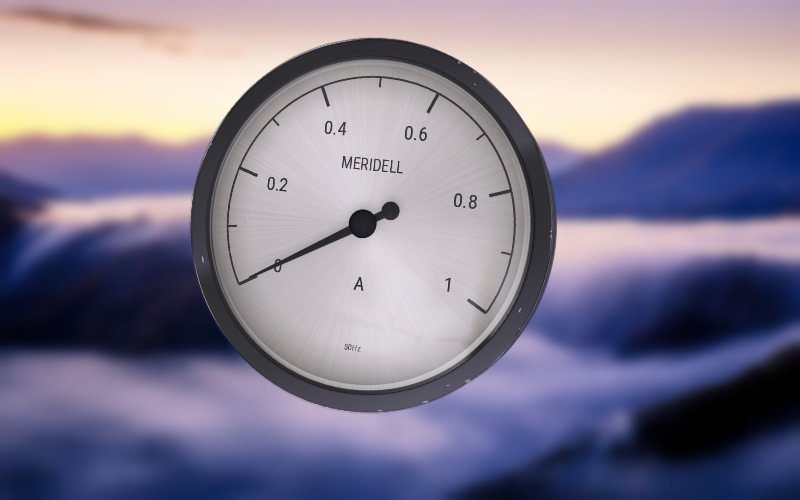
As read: value=0 unit=A
